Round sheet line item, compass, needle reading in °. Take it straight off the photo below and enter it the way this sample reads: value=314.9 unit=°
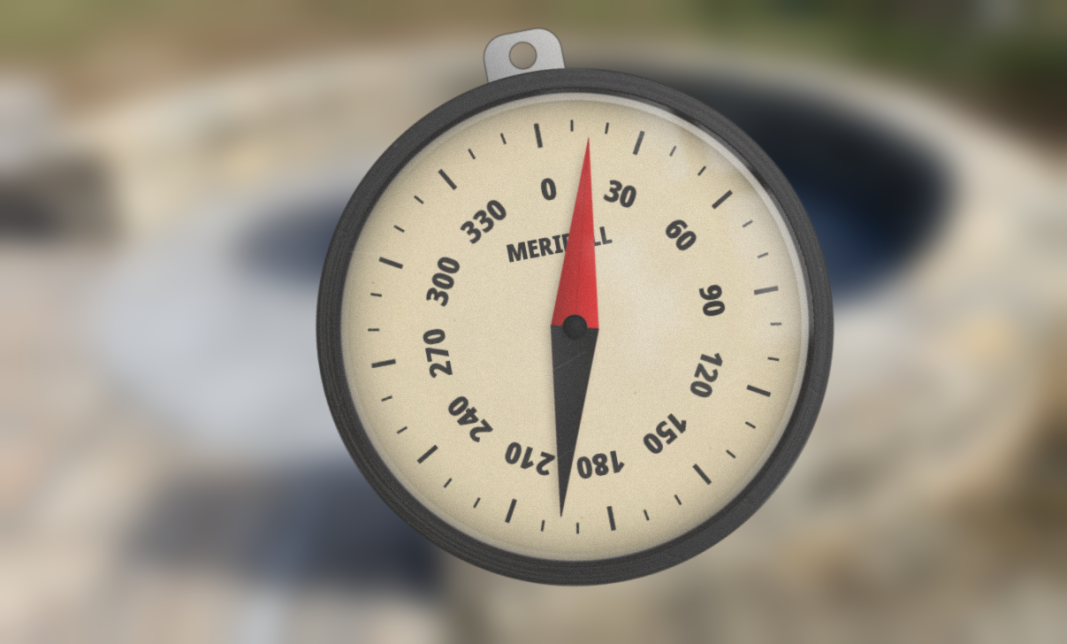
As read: value=15 unit=°
